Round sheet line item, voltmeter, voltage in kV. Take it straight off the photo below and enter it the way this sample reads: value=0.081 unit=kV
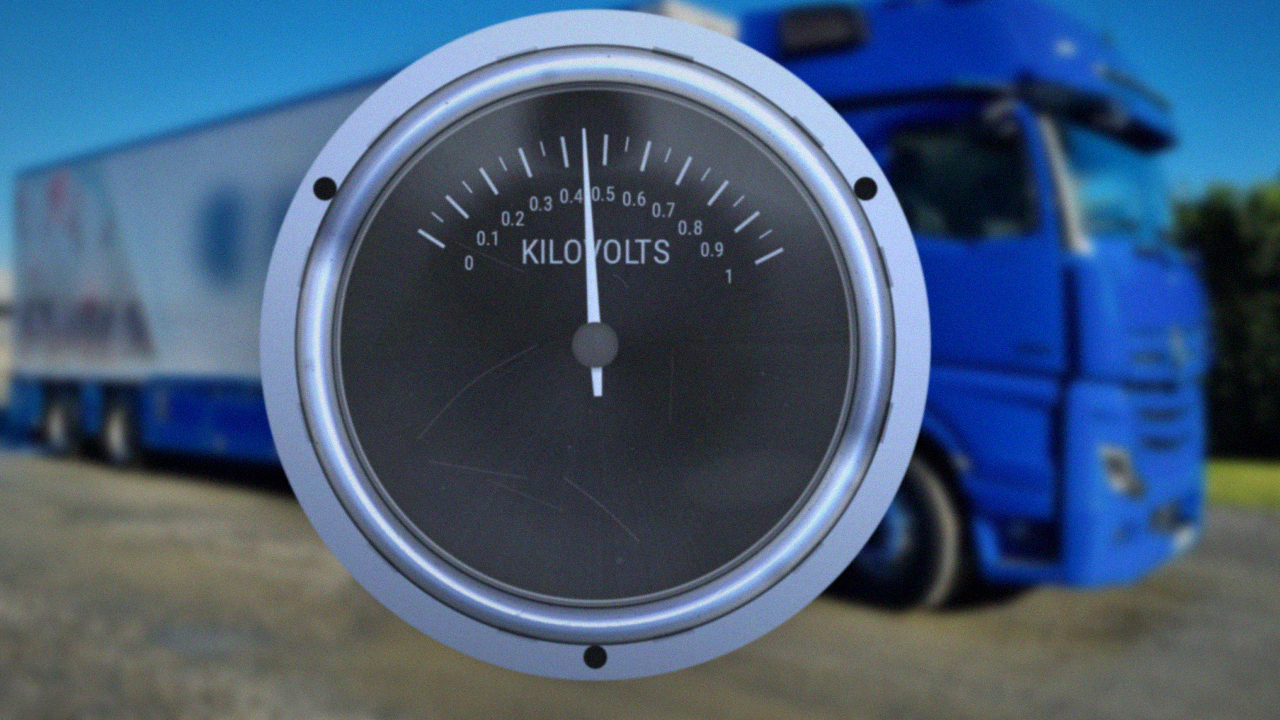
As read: value=0.45 unit=kV
